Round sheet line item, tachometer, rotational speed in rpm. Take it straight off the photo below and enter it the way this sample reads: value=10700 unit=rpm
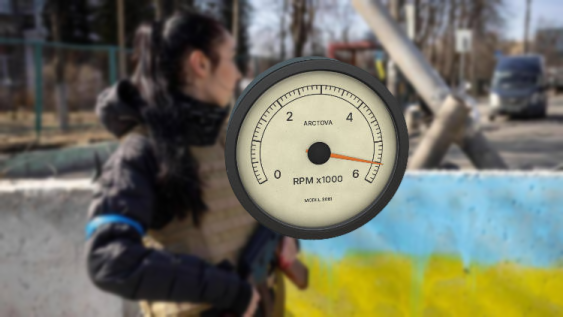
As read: value=5500 unit=rpm
